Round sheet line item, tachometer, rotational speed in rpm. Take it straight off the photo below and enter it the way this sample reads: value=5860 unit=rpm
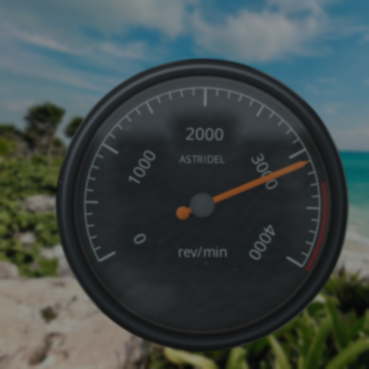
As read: value=3100 unit=rpm
